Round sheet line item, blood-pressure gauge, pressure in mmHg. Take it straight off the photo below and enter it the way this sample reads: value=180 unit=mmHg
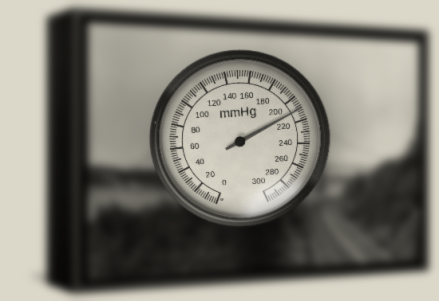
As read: value=210 unit=mmHg
